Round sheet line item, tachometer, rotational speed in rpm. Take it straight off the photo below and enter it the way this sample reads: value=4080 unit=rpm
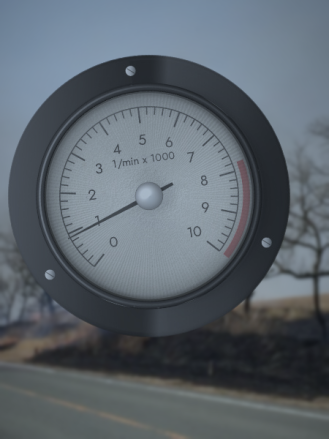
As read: value=900 unit=rpm
